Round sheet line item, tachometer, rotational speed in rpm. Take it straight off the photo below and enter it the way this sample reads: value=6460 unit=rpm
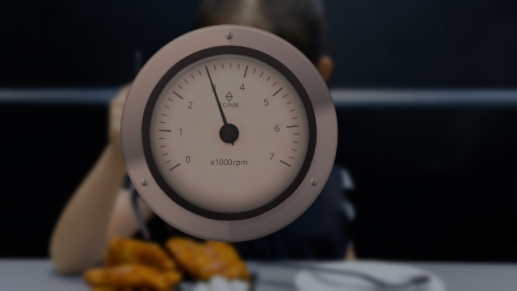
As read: value=3000 unit=rpm
